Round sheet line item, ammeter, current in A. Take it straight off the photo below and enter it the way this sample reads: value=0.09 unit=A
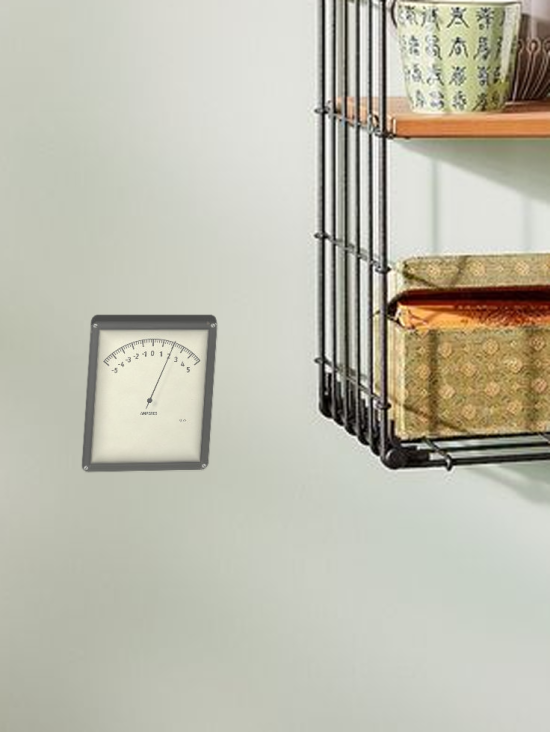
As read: value=2 unit=A
